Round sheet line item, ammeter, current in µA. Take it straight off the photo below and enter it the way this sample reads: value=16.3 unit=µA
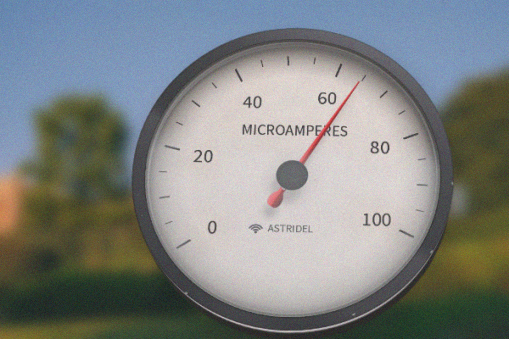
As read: value=65 unit=µA
